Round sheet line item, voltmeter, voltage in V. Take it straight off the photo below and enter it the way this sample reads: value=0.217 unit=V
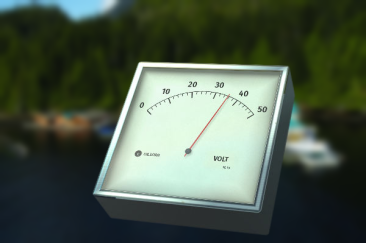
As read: value=36 unit=V
